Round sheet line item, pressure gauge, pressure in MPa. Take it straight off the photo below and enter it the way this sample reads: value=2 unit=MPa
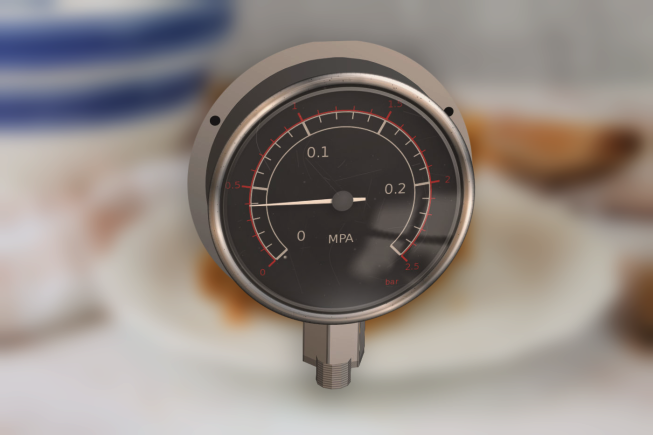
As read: value=0.04 unit=MPa
